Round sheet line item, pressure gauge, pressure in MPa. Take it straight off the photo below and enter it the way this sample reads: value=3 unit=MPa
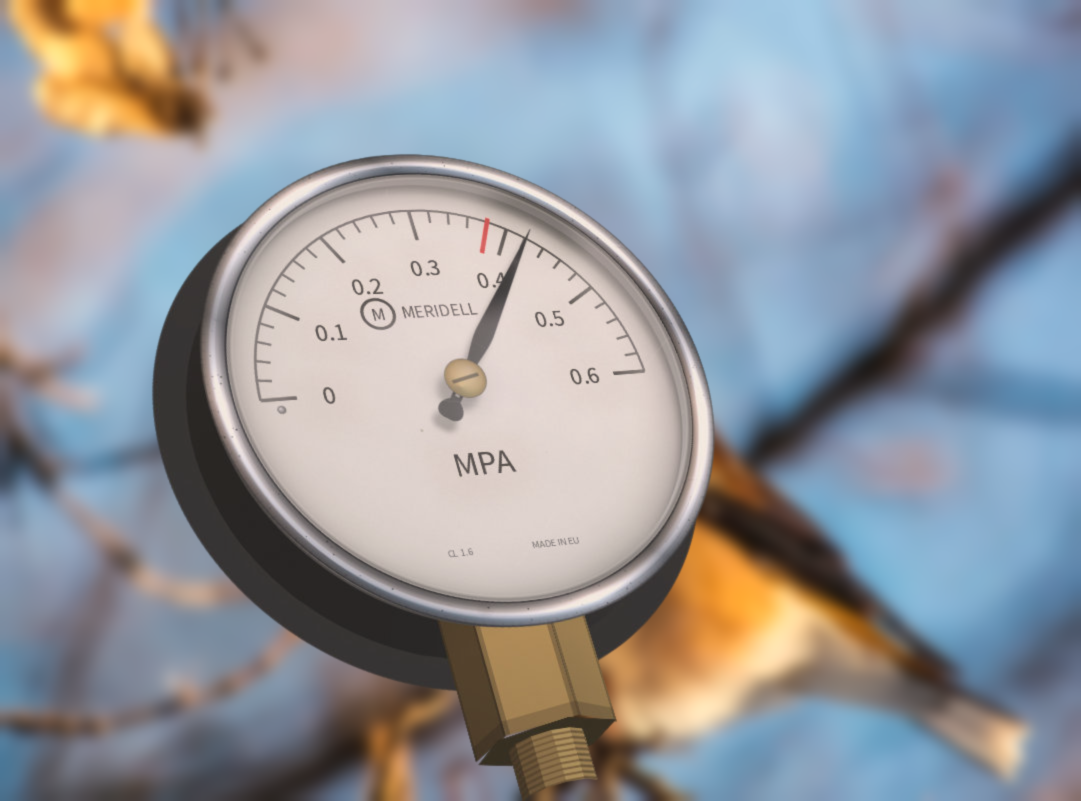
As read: value=0.42 unit=MPa
